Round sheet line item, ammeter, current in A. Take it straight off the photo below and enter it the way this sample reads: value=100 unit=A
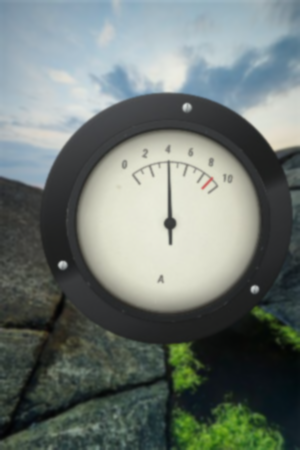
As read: value=4 unit=A
